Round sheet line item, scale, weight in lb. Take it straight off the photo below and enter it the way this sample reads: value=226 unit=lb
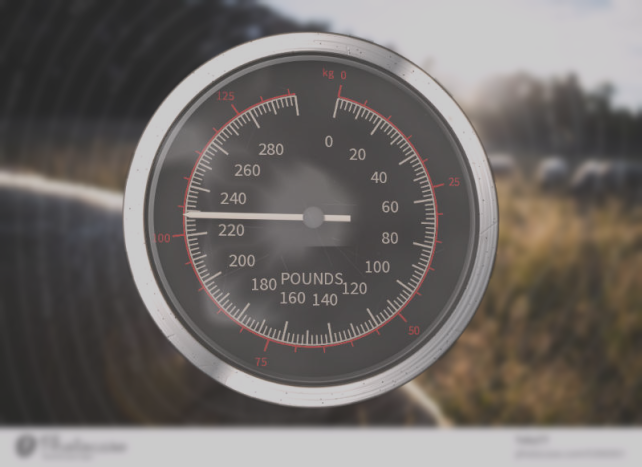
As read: value=228 unit=lb
